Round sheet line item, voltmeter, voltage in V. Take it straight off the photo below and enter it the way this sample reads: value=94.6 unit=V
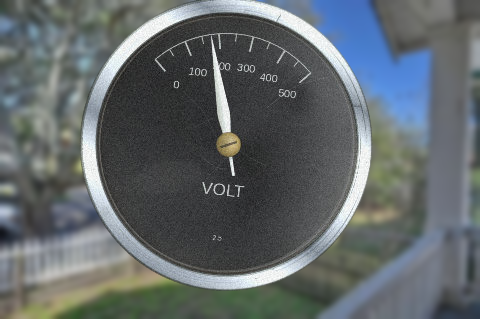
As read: value=175 unit=V
